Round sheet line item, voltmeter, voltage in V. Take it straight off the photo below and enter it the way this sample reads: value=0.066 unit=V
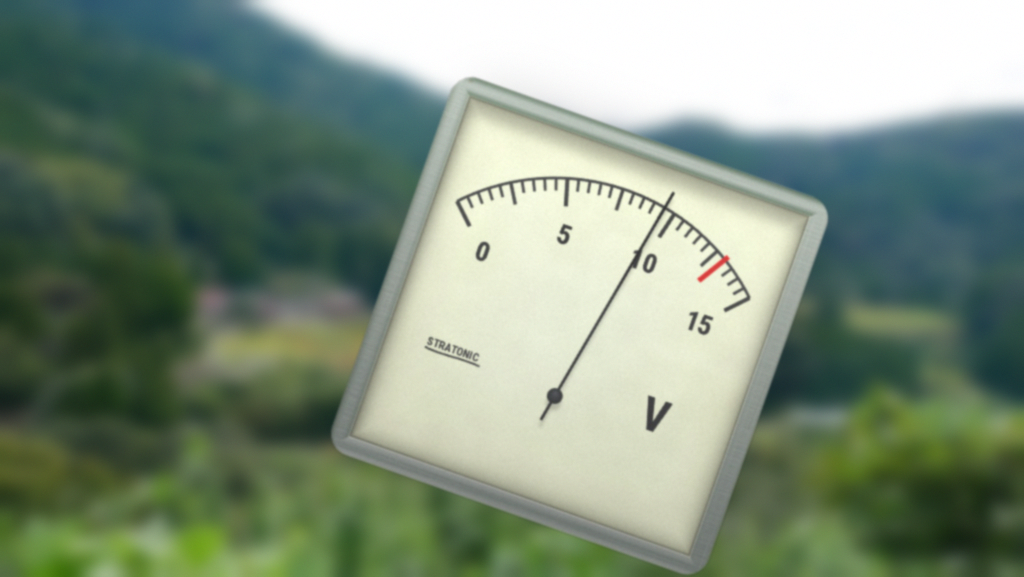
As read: value=9.5 unit=V
